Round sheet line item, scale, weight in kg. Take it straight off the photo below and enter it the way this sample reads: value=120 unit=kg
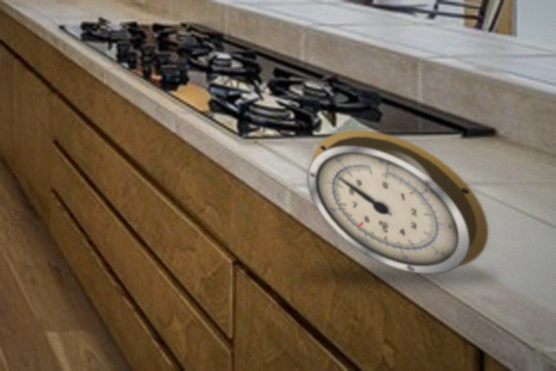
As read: value=8.5 unit=kg
